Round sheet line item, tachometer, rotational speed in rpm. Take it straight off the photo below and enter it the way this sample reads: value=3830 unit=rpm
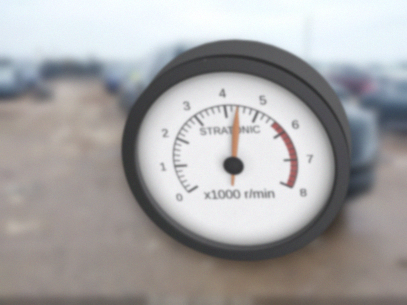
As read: value=4400 unit=rpm
